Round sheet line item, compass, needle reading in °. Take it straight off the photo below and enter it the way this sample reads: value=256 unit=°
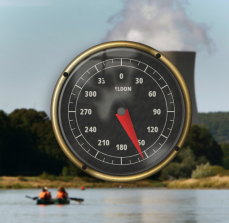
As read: value=155 unit=°
